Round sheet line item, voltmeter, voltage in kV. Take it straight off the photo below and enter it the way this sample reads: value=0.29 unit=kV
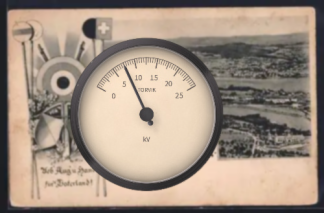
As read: value=7.5 unit=kV
